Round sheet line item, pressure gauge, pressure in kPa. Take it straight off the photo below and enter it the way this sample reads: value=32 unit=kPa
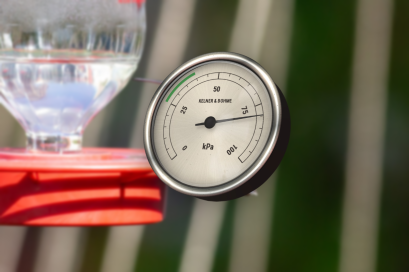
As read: value=80 unit=kPa
